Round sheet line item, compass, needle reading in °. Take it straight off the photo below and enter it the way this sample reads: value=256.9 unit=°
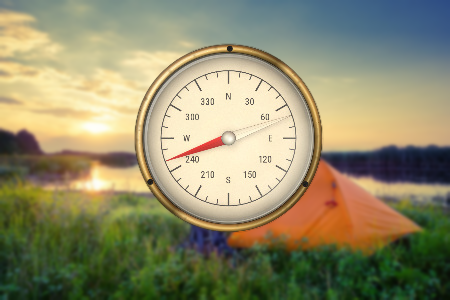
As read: value=250 unit=°
